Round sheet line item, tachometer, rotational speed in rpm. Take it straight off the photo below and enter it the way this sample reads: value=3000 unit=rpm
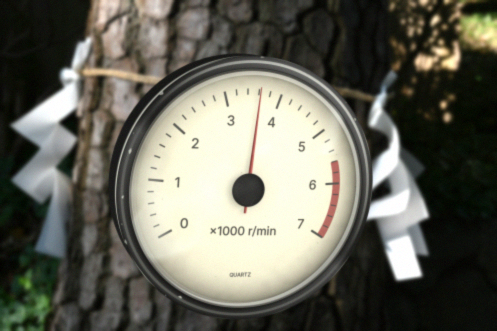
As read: value=3600 unit=rpm
